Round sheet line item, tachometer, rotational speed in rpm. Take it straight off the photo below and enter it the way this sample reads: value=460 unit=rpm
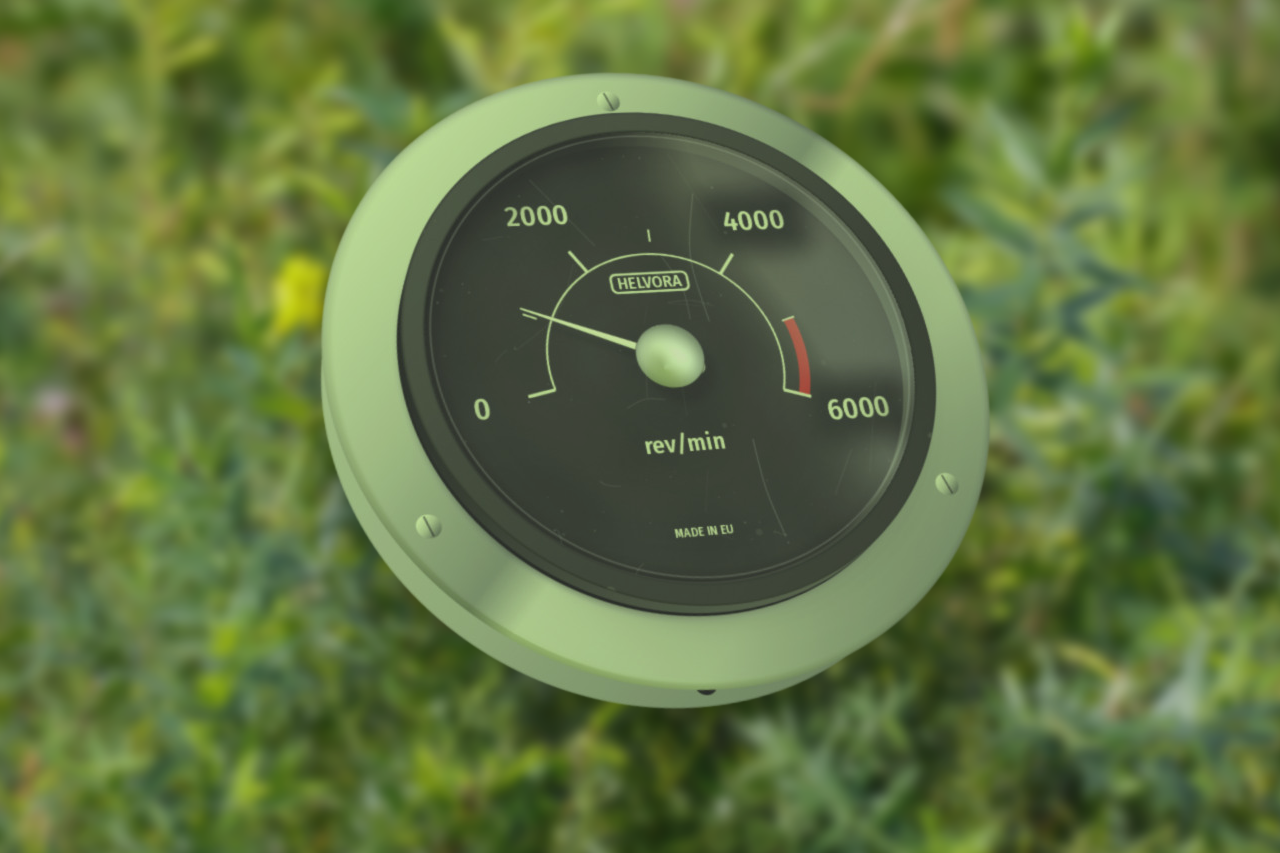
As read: value=1000 unit=rpm
